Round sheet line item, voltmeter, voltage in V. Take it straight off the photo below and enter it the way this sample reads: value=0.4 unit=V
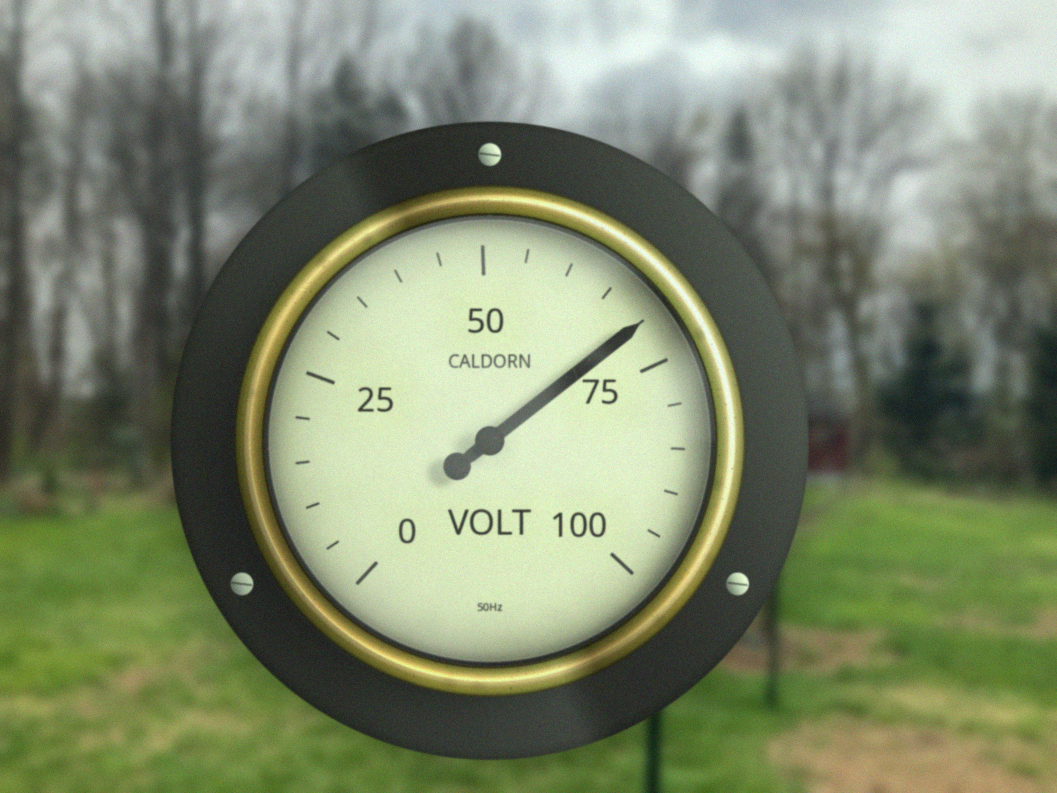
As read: value=70 unit=V
